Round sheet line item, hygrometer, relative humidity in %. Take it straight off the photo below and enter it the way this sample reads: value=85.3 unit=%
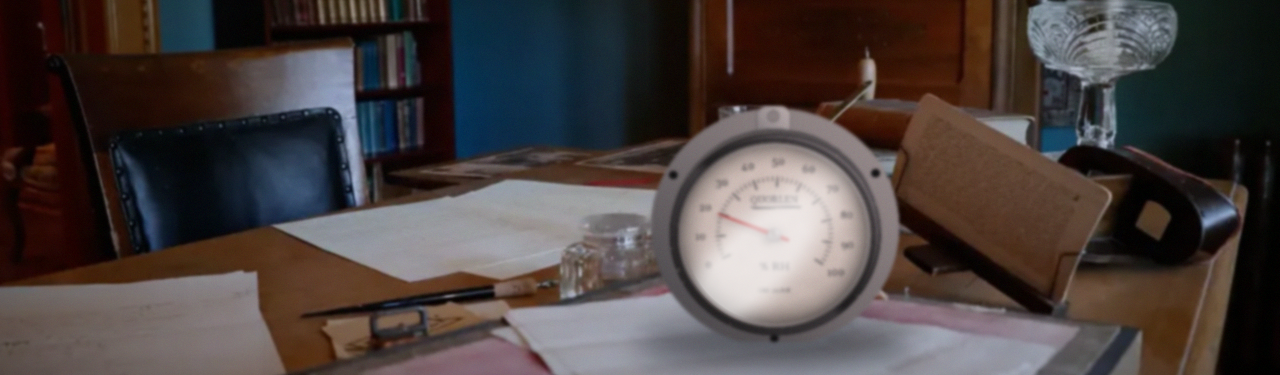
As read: value=20 unit=%
